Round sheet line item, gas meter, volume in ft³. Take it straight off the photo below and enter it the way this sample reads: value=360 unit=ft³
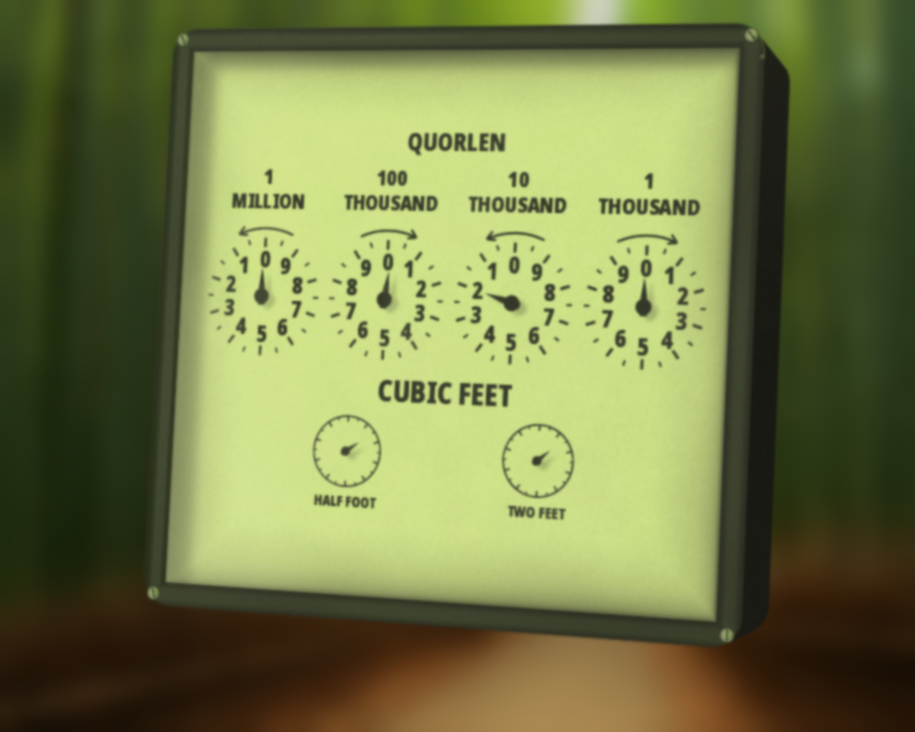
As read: value=2000 unit=ft³
